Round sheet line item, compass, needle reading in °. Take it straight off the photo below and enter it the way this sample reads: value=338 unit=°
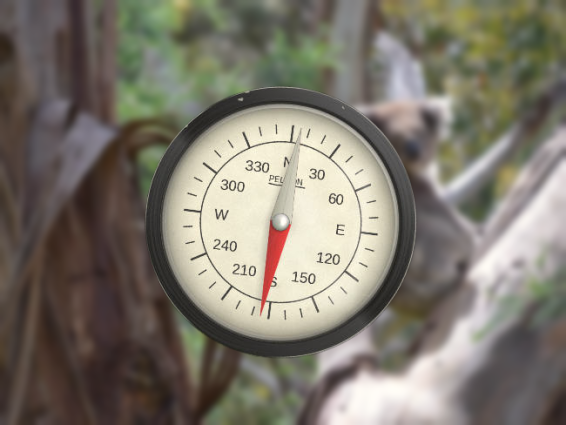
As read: value=185 unit=°
